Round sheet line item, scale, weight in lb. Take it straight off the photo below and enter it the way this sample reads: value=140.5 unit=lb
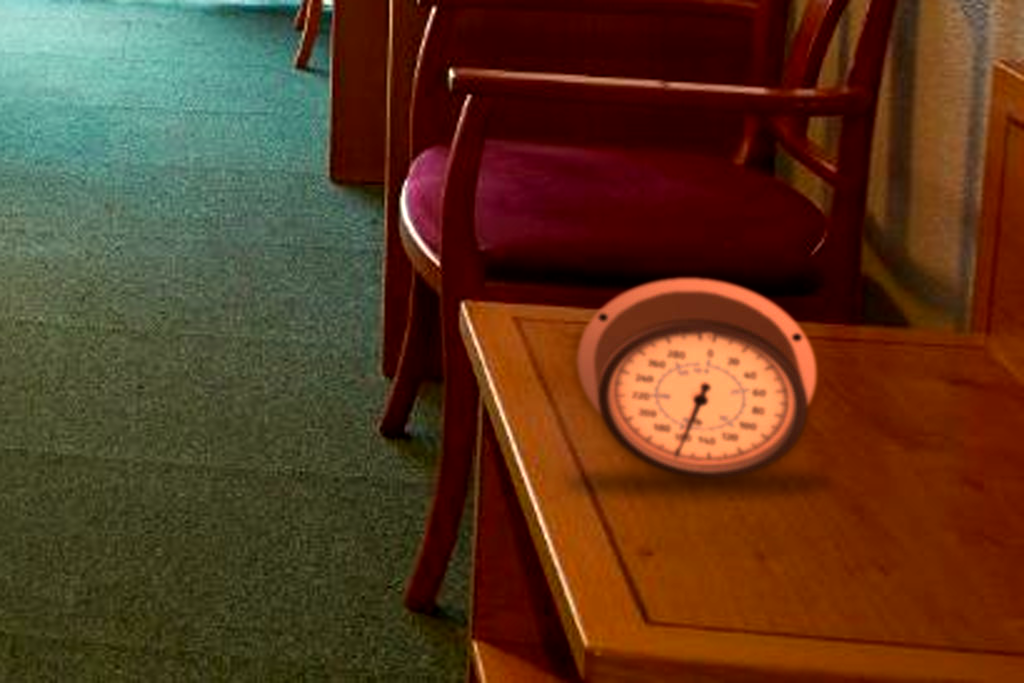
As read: value=160 unit=lb
